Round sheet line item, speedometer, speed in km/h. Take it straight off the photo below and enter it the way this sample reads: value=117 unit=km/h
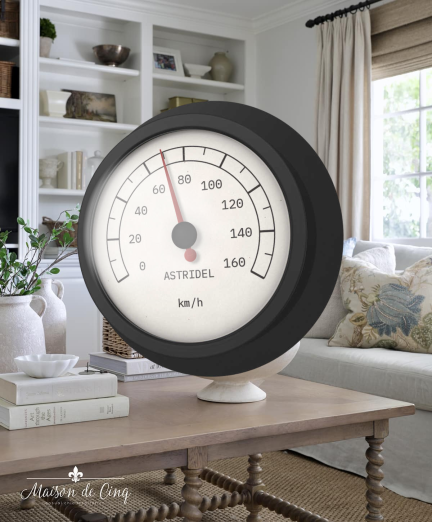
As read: value=70 unit=km/h
